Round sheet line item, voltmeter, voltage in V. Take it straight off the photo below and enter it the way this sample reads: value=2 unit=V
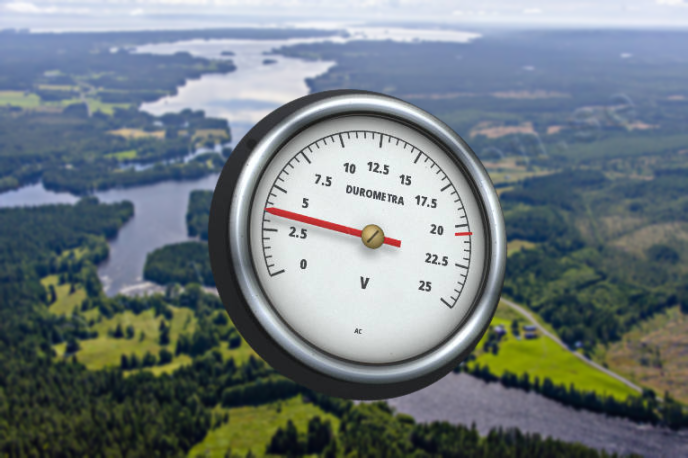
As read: value=3.5 unit=V
